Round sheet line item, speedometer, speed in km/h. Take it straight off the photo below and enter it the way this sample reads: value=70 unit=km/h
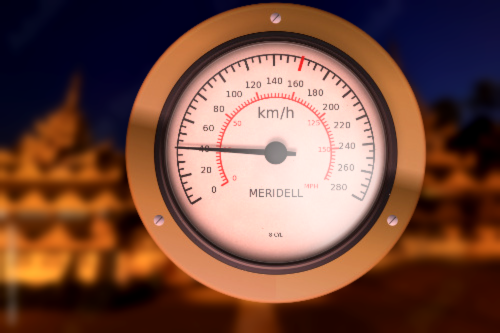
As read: value=40 unit=km/h
